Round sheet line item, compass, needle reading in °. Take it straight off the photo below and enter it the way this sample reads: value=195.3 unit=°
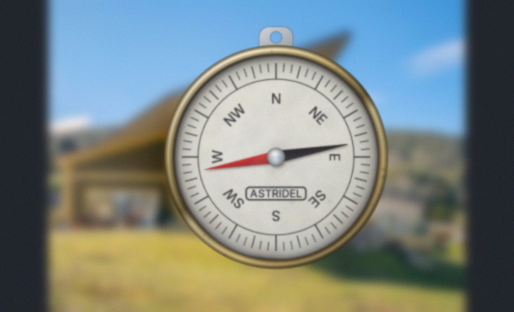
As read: value=260 unit=°
